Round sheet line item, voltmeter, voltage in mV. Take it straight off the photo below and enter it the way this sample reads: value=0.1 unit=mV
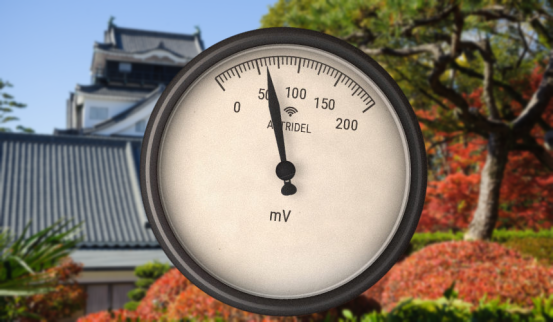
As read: value=60 unit=mV
